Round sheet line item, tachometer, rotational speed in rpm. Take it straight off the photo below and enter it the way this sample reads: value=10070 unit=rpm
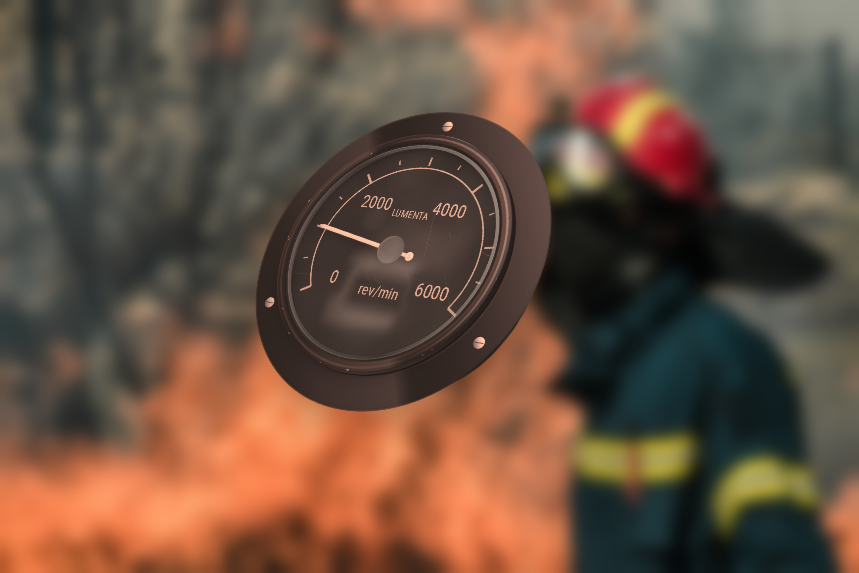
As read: value=1000 unit=rpm
